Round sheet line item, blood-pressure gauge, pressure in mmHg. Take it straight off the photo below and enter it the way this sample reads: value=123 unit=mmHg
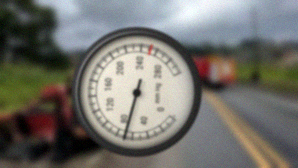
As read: value=70 unit=mmHg
